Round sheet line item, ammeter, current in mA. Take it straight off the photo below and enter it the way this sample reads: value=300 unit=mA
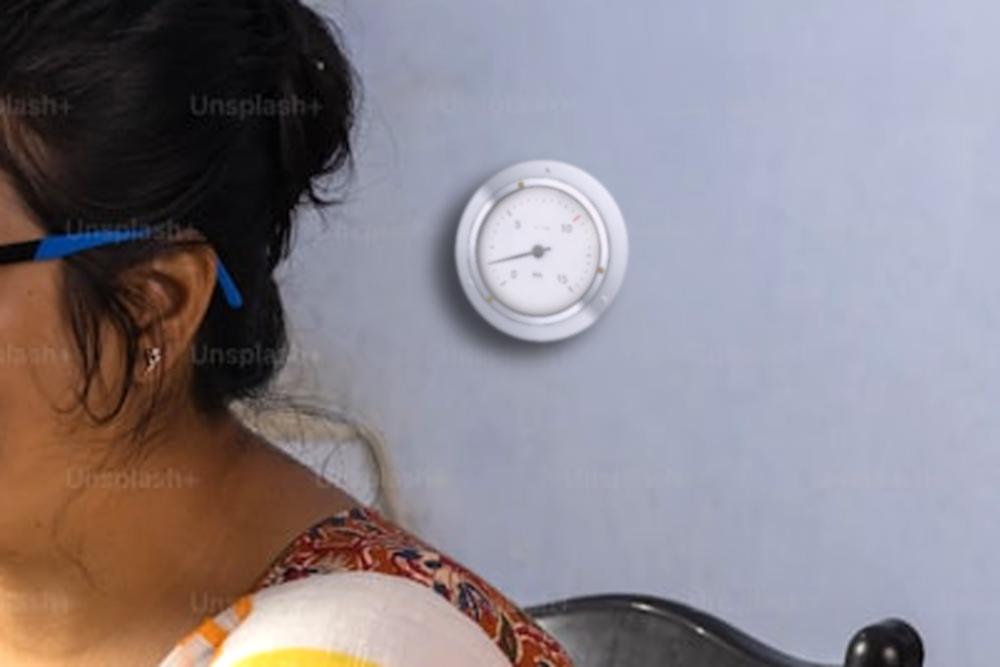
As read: value=1.5 unit=mA
